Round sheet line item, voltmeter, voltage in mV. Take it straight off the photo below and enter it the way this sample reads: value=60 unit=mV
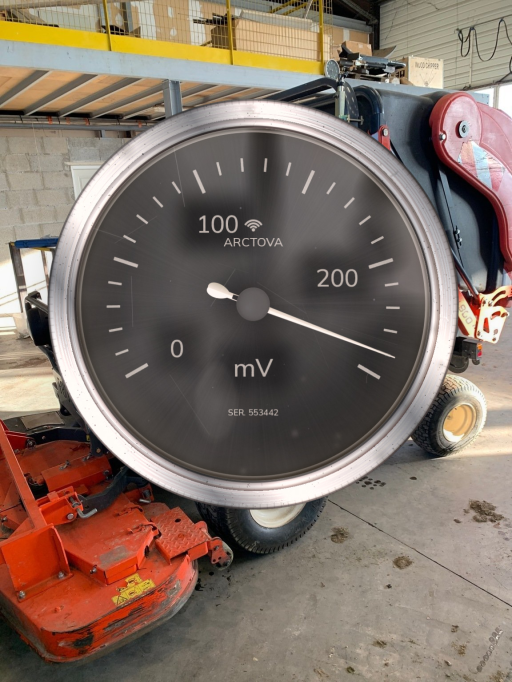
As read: value=240 unit=mV
